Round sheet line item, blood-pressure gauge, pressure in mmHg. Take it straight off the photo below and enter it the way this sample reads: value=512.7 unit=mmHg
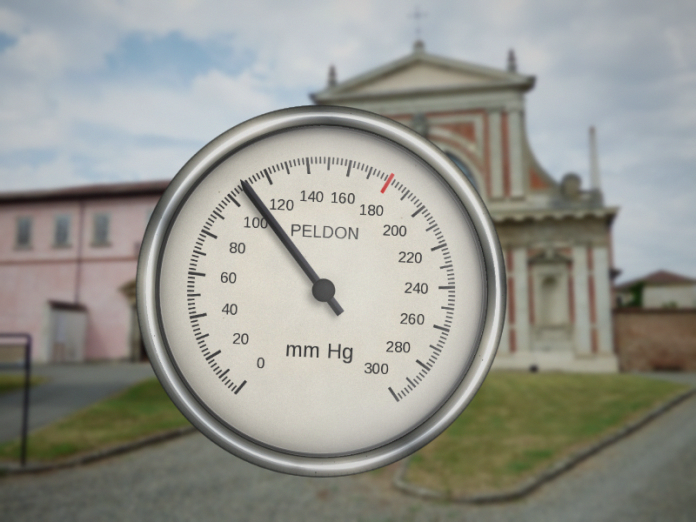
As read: value=108 unit=mmHg
